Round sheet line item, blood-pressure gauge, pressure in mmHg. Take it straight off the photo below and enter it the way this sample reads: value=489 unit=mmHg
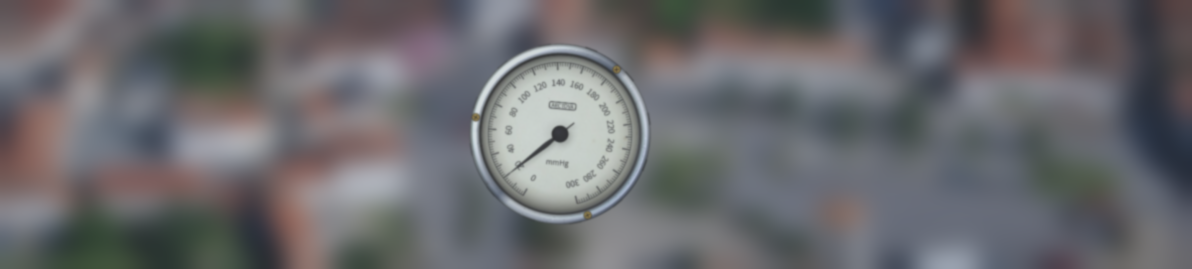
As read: value=20 unit=mmHg
